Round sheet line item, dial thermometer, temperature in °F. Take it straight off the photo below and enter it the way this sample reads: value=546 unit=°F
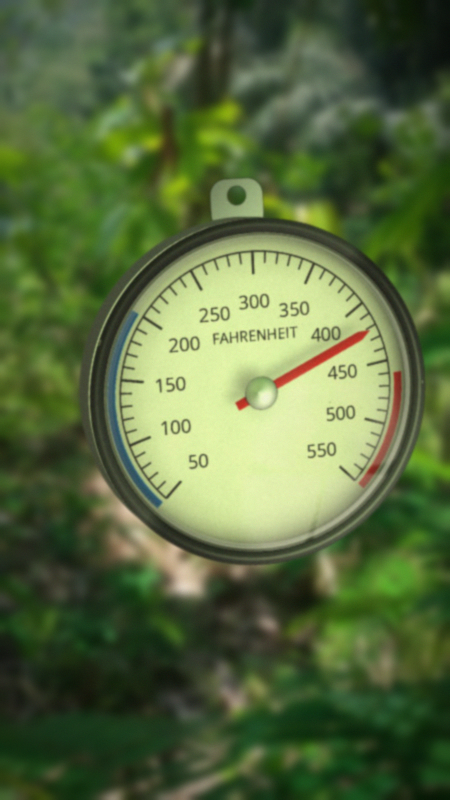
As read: value=420 unit=°F
